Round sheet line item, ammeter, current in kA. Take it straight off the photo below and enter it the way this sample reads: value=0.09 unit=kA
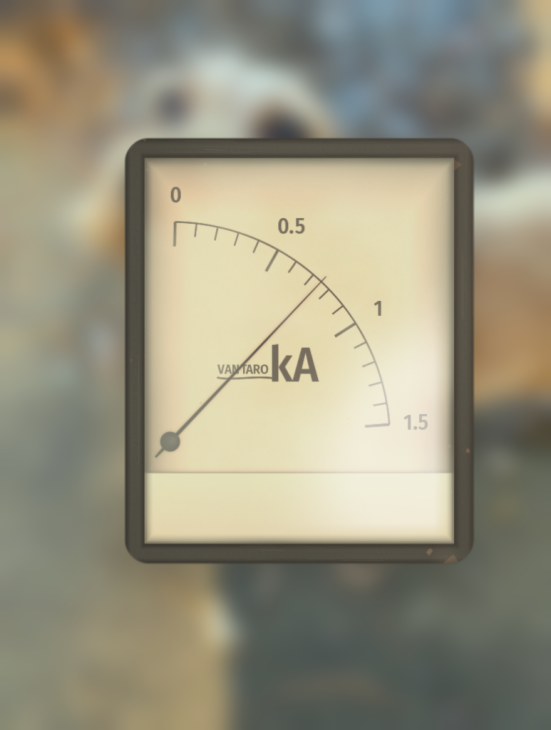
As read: value=0.75 unit=kA
